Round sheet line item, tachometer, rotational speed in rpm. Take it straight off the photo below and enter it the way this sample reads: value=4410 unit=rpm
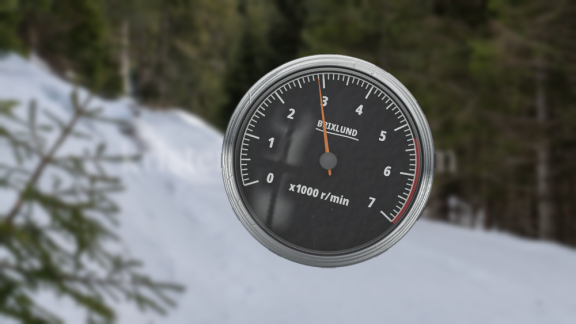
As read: value=2900 unit=rpm
